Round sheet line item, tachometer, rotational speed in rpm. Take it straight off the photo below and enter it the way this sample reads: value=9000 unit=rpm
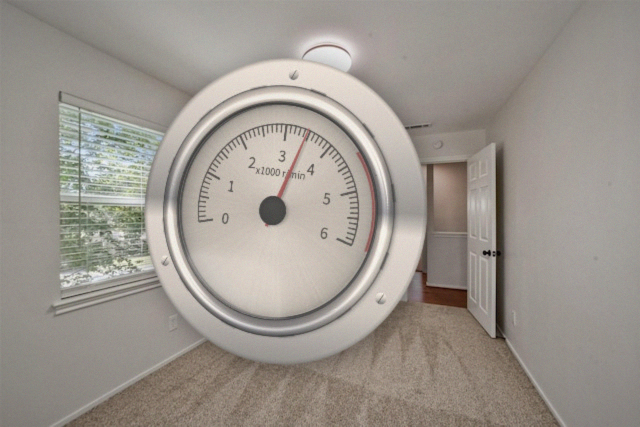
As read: value=3500 unit=rpm
